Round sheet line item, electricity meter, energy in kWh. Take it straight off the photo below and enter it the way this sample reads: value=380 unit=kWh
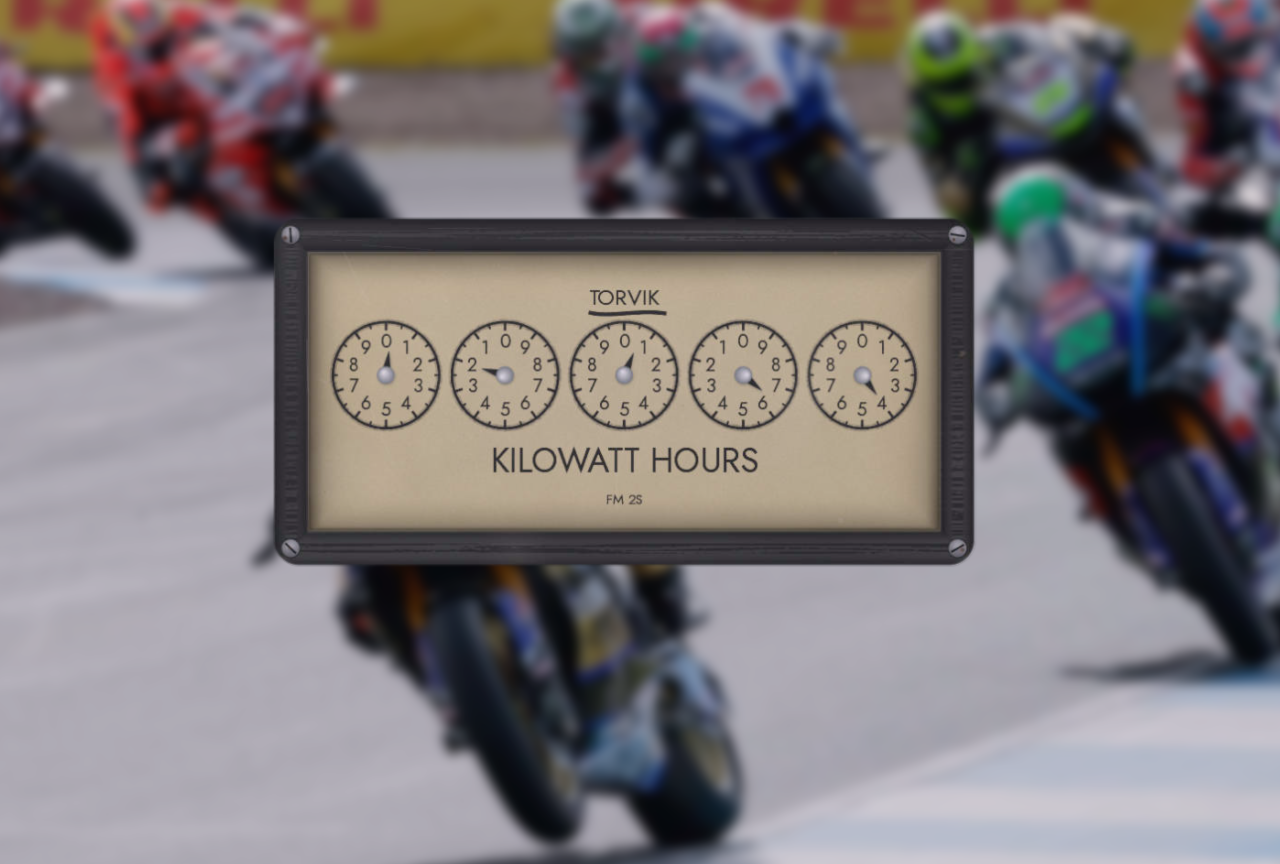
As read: value=2064 unit=kWh
